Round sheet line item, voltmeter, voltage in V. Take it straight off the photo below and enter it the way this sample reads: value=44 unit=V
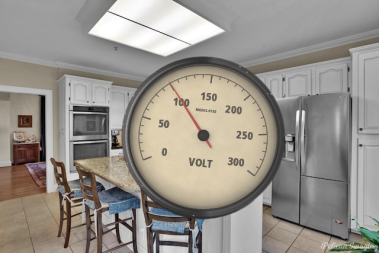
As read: value=100 unit=V
